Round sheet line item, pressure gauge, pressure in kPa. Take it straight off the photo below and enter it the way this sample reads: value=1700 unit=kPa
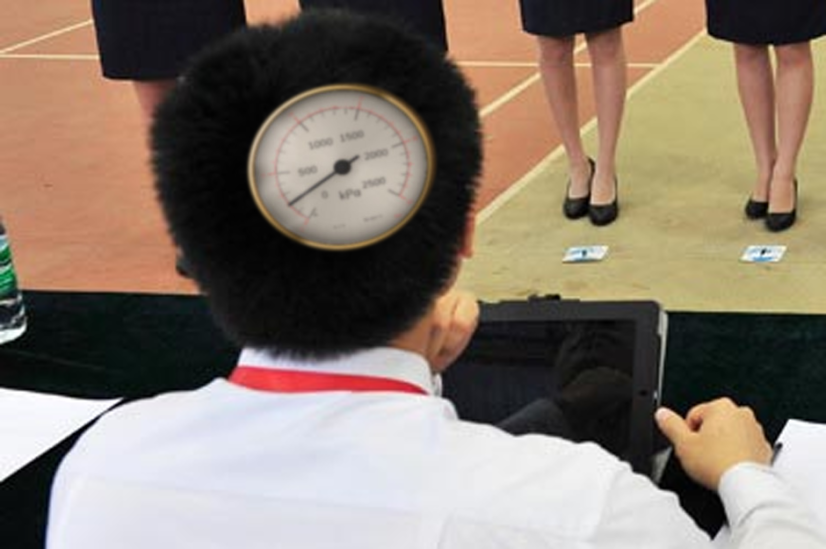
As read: value=200 unit=kPa
